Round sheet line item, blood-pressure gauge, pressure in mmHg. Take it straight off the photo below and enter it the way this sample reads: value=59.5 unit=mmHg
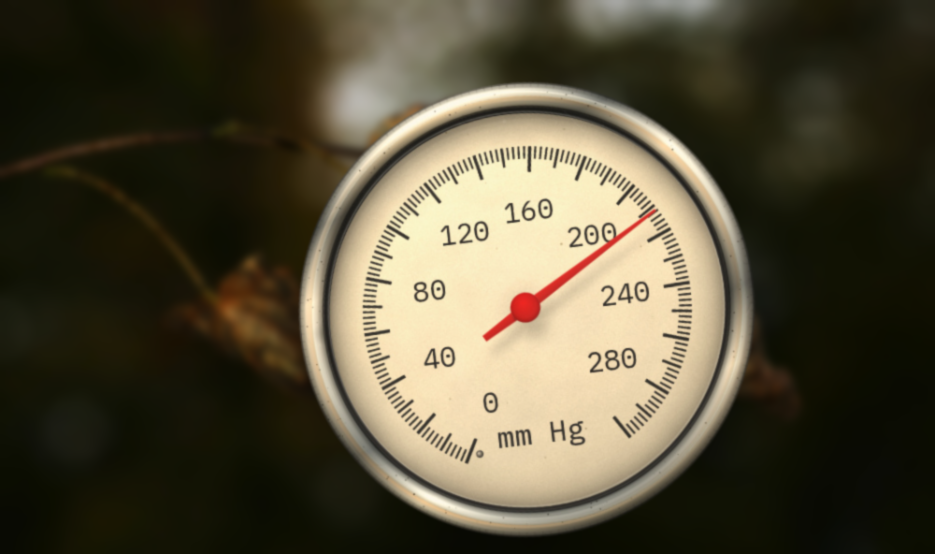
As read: value=212 unit=mmHg
